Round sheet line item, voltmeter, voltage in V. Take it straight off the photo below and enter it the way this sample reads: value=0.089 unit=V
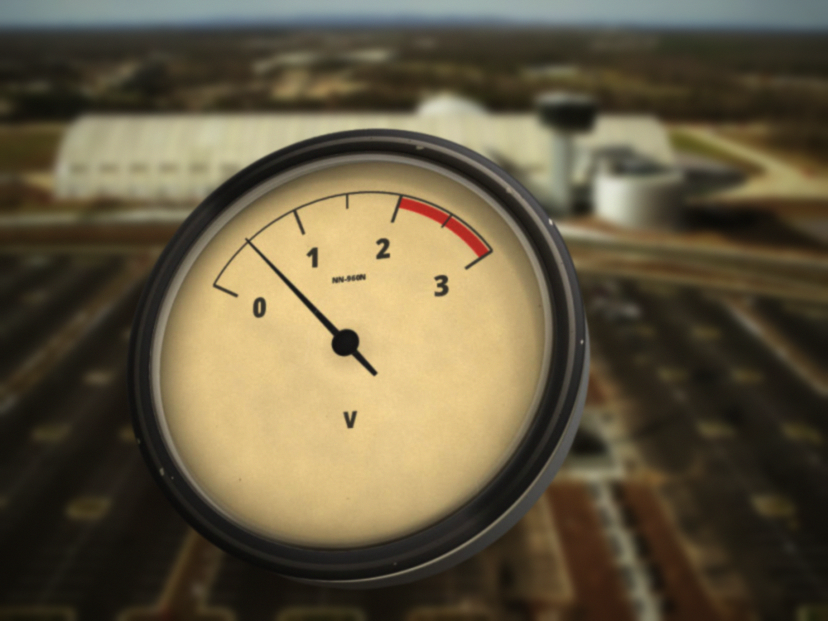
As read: value=0.5 unit=V
